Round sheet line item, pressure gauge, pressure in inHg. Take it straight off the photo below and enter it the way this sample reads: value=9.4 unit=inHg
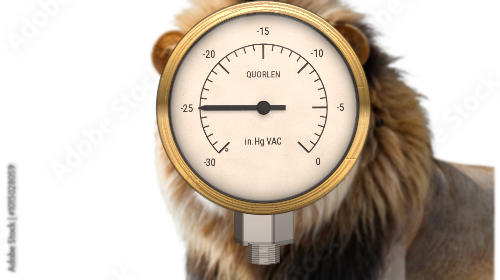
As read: value=-25 unit=inHg
